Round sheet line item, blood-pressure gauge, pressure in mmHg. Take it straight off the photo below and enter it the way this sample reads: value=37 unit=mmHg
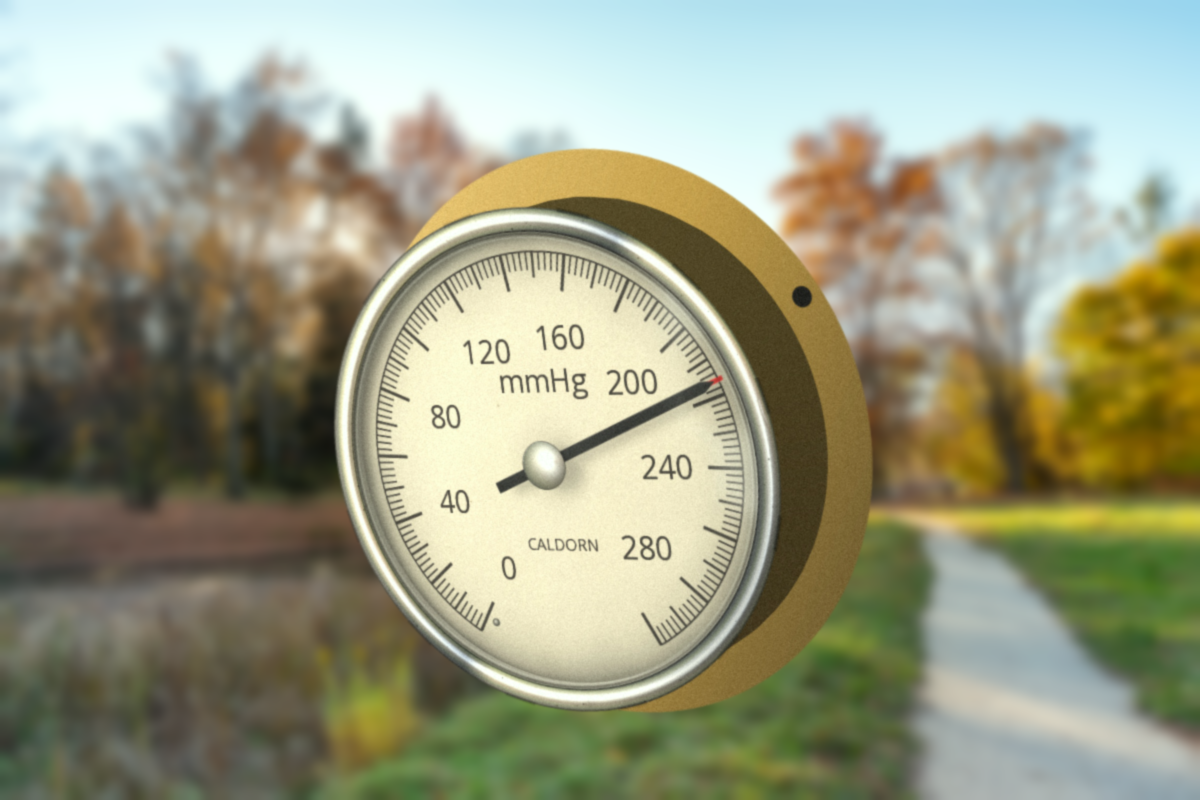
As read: value=216 unit=mmHg
